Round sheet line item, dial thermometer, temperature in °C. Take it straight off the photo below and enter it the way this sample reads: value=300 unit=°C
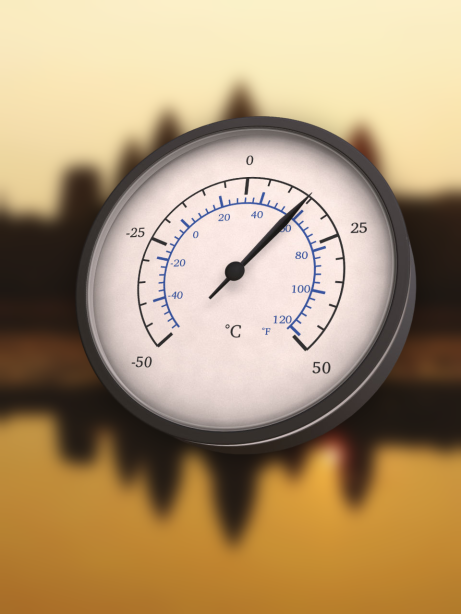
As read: value=15 unit=°C
